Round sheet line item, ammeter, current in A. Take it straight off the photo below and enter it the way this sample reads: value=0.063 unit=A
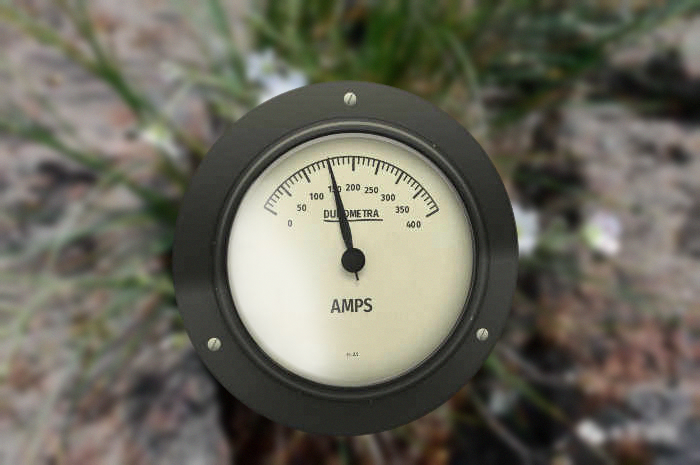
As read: value=150 unit=A
